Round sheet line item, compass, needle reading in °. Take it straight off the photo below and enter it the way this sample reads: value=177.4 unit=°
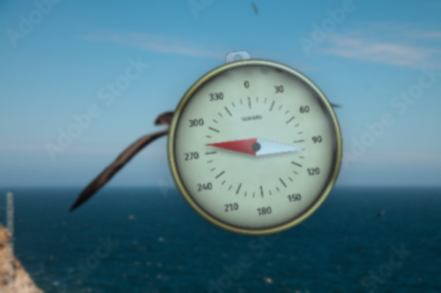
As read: value=280 unit=°
